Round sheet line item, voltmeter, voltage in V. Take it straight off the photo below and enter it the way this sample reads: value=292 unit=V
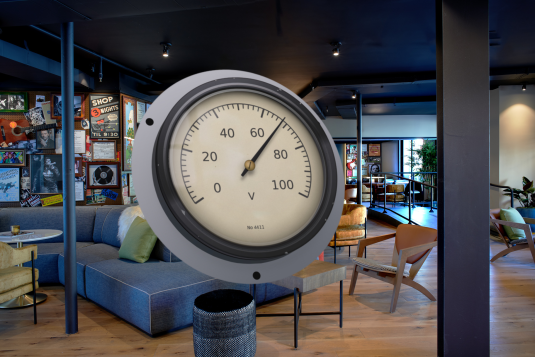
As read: value=68 unit=V
